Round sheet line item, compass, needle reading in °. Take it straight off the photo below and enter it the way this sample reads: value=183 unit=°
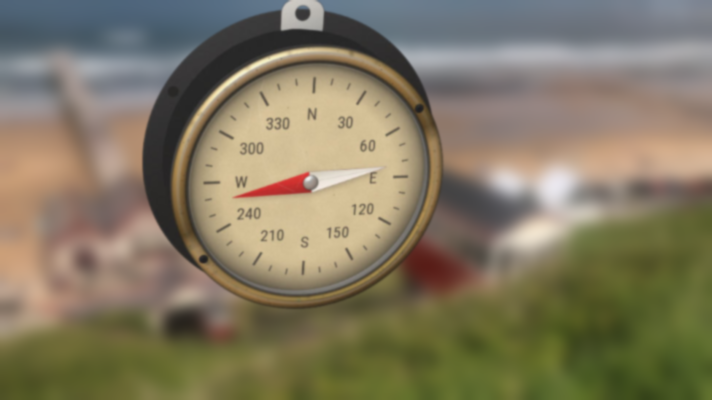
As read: value=260 unit=°
